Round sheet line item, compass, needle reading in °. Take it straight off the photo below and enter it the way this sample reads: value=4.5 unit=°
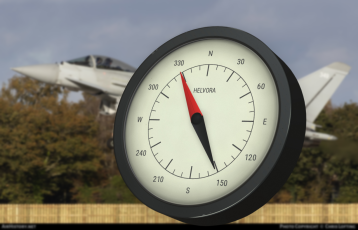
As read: value=330 unit=°
